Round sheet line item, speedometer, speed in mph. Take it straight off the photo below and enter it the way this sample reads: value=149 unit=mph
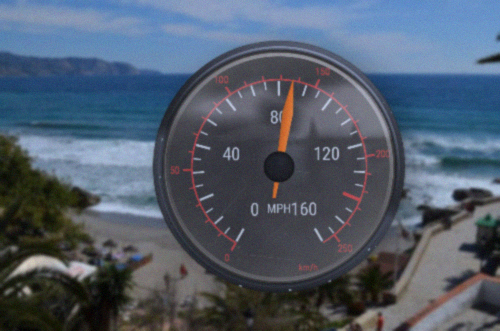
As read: value=85 unit=mph
